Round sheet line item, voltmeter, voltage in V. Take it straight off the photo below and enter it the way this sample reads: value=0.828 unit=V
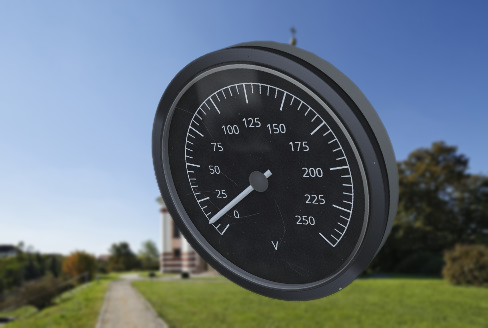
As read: value=10 unit=V
